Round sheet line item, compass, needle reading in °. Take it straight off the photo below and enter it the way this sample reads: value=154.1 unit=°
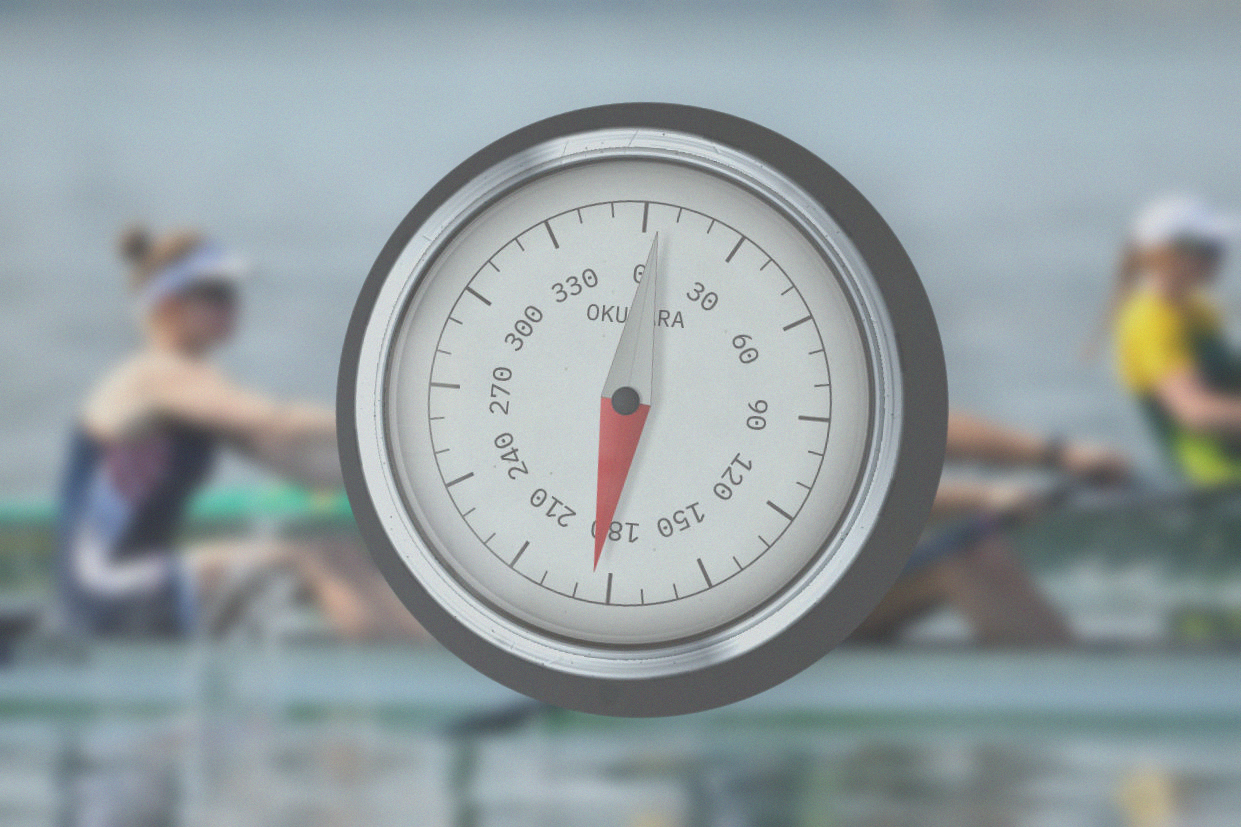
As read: value=185 unit=°
